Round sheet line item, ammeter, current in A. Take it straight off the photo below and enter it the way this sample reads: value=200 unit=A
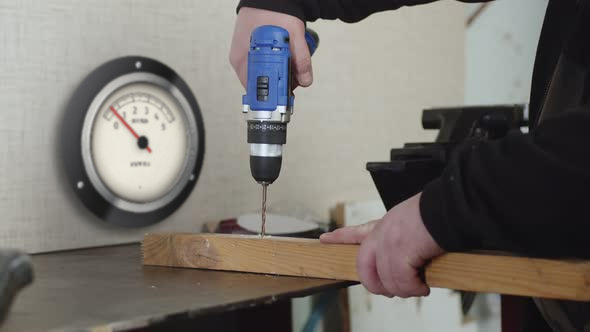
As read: value=0.5 unit=A
